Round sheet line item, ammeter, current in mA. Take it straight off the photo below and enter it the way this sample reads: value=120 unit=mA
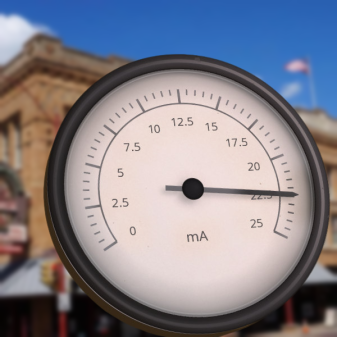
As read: value=22.5 unit=mA
